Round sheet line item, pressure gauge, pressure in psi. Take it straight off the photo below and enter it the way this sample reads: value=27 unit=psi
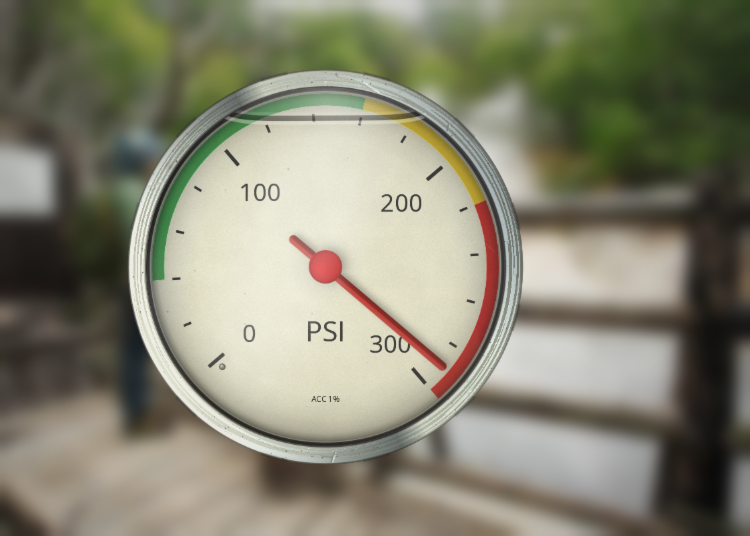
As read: value=290 unit=psi
